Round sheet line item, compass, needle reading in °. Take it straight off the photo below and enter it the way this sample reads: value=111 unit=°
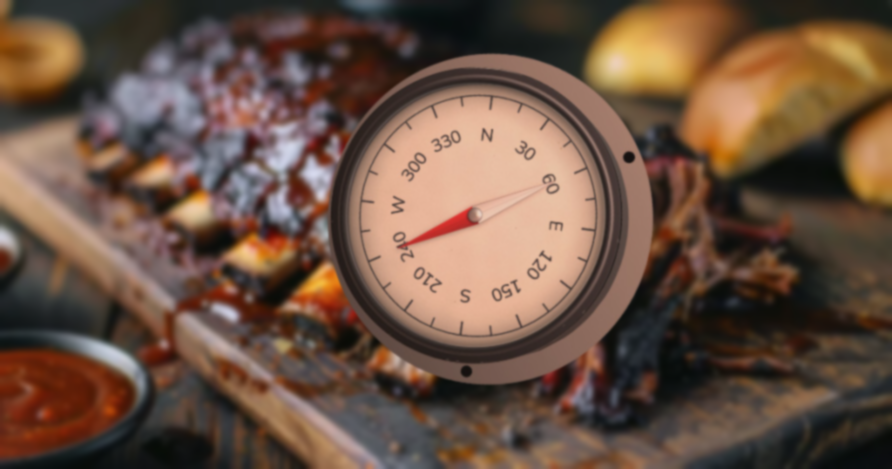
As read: value=240 unit=°
